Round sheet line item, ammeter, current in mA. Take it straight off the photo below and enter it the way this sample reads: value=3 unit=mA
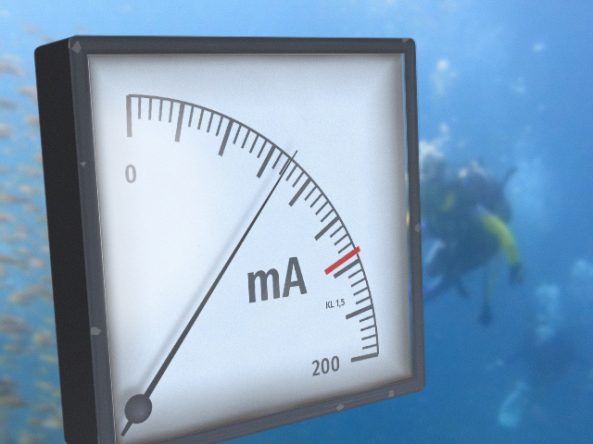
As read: value=85 unit=mA
